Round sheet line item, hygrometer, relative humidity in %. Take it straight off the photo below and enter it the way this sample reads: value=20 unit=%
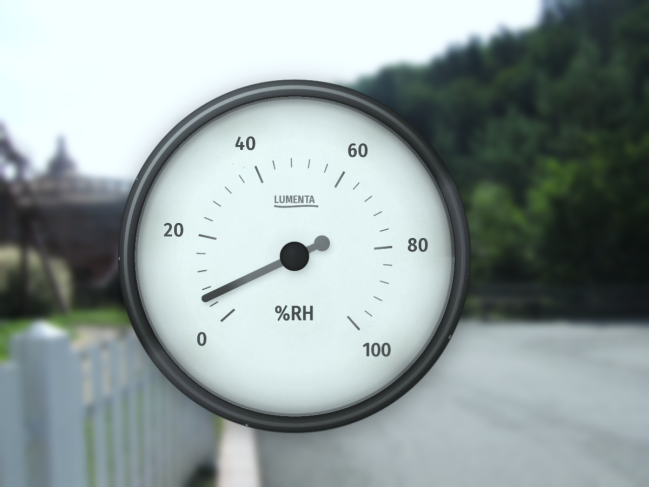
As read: value=6 unit=%
